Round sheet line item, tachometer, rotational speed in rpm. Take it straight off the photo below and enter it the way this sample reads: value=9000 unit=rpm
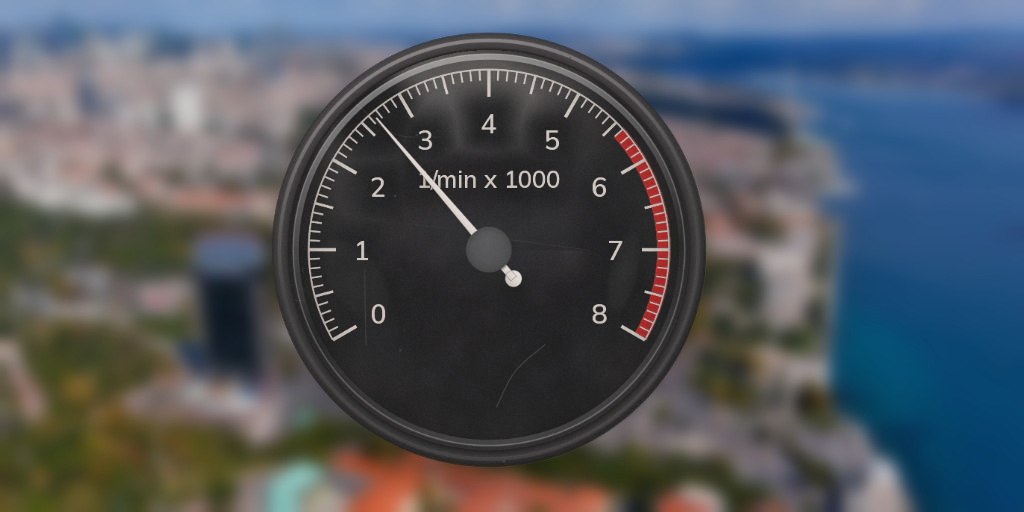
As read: value=2650 unit=rpm
